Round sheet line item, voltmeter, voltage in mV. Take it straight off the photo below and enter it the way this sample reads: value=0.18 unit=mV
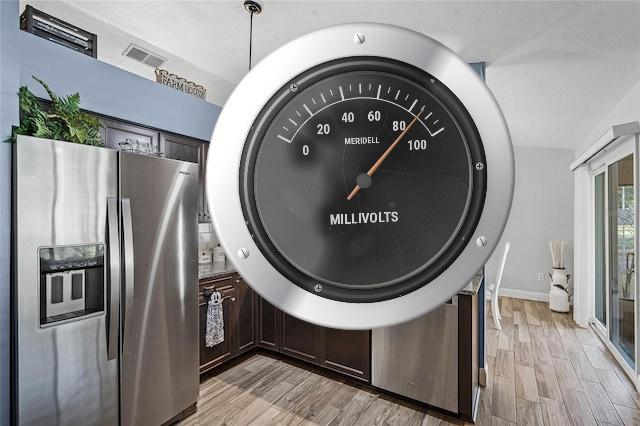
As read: value=85 unit=mV
